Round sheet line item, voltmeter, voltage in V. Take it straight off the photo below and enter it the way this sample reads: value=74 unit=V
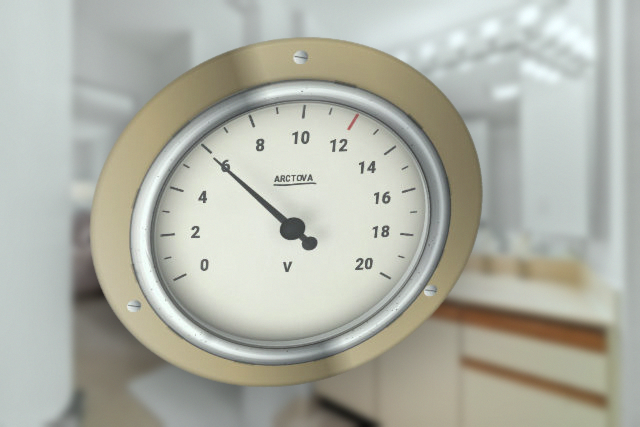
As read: value=6 unit=V
